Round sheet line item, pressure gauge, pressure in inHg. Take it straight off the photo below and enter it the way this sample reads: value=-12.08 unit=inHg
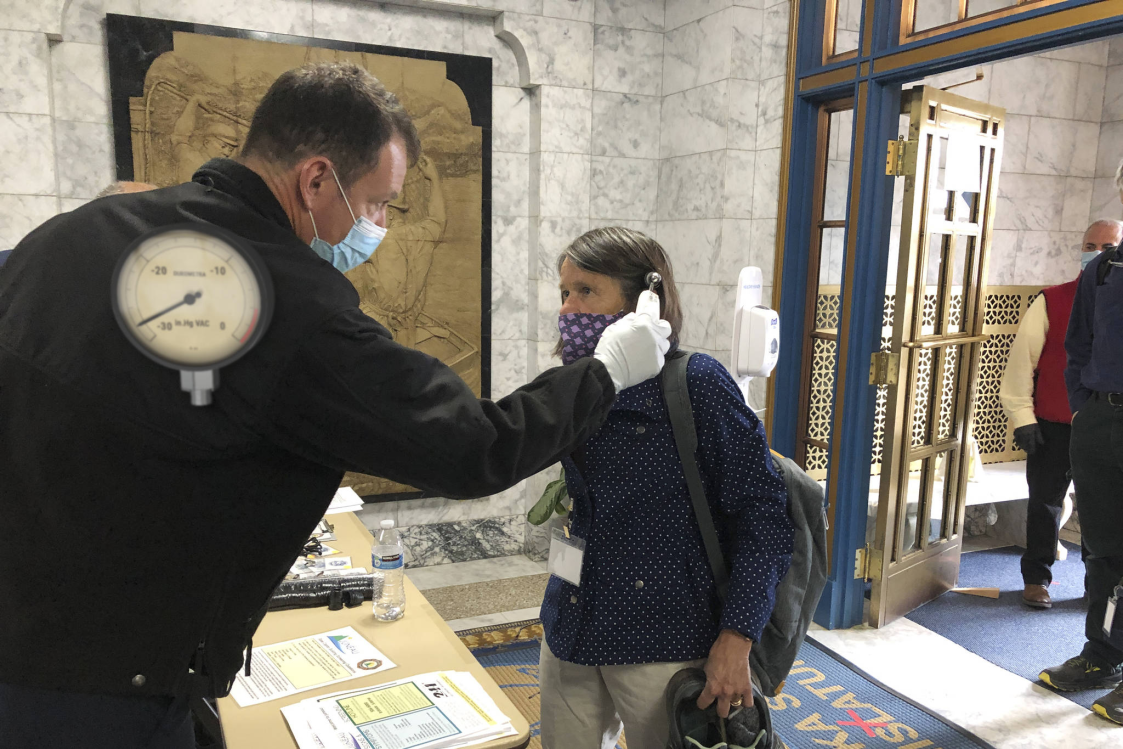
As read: value=-28 unit=inHg
